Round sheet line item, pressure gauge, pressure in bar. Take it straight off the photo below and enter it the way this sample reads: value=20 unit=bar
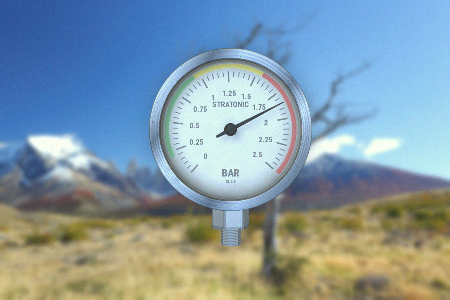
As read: value=1.85 unit=bar
